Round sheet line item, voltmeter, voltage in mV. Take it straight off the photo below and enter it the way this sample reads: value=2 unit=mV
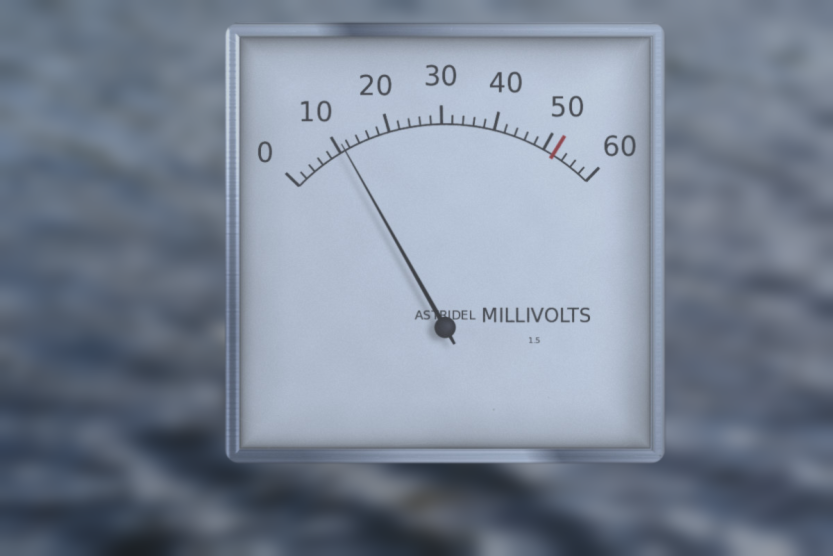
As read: value=11 unit=mV
